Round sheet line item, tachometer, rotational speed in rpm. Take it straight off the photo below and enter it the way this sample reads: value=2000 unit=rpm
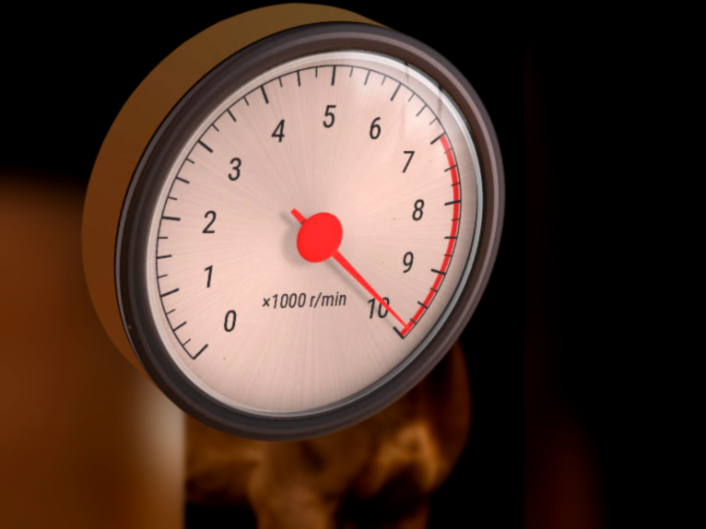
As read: value=9875 unit=rpm
